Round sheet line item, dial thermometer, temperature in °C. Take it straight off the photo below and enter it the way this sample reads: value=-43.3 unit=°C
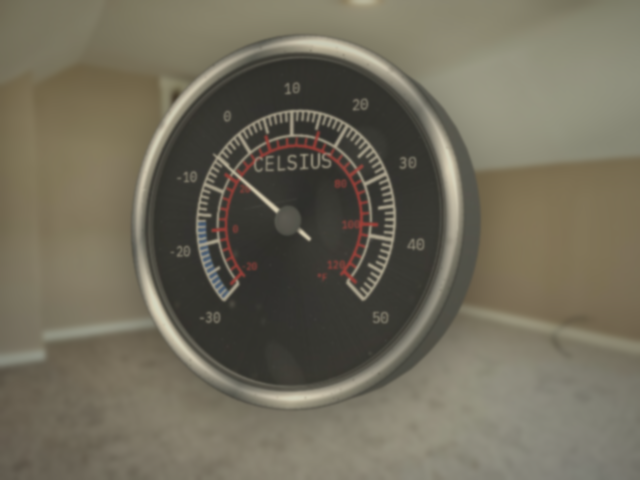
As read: value=-5 unit=°C
